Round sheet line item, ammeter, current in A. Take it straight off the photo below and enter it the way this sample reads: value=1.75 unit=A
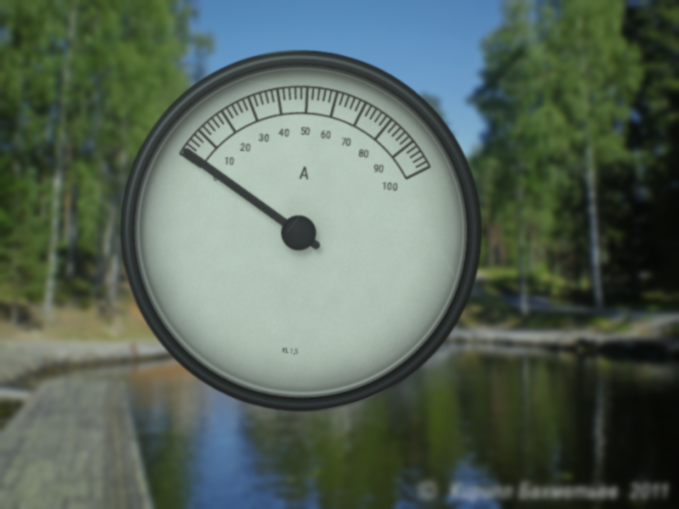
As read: value=2 unit=A
